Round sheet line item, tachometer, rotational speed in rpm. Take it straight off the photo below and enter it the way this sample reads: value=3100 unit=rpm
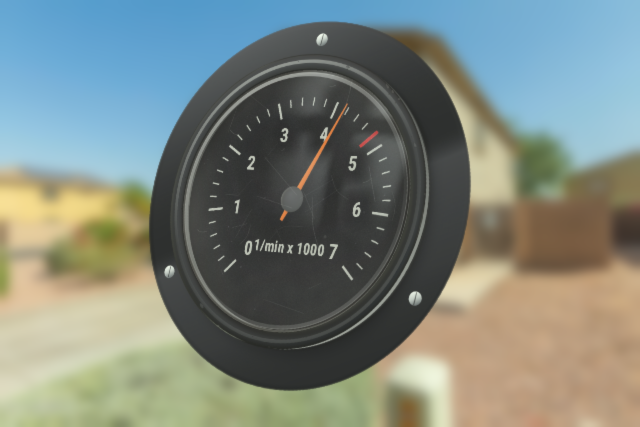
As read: value=4200 unit=rpm
